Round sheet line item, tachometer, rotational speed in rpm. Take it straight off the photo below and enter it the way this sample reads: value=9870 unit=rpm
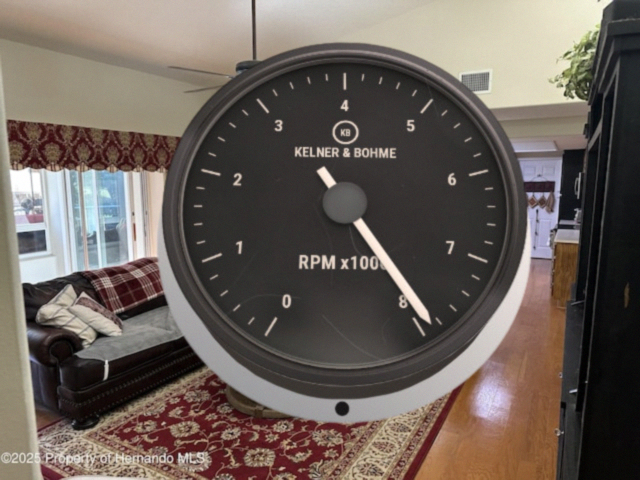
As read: value=7900 unit=rpm
